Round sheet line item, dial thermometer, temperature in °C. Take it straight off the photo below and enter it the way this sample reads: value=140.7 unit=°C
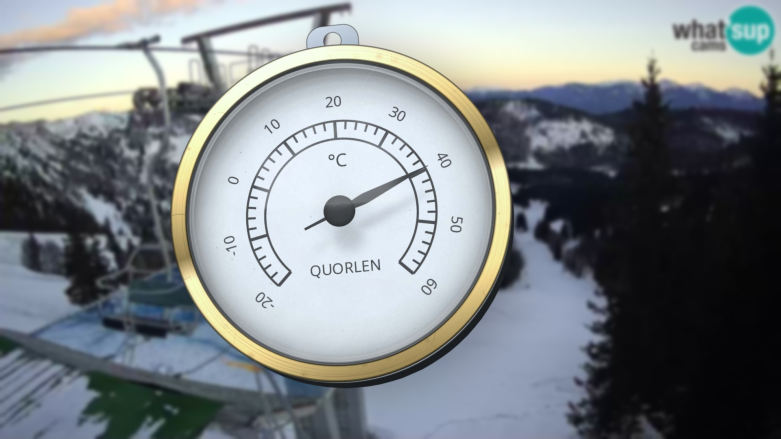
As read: value=40 unit=°C
